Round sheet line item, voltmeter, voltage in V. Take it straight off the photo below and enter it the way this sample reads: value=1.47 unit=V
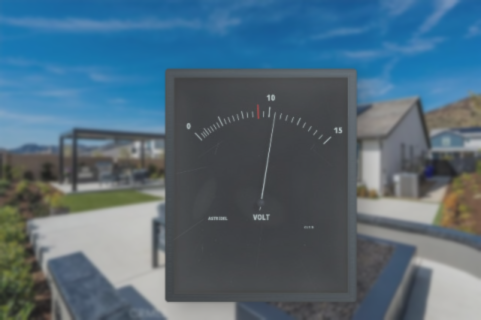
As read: value=10.5 unit=V
